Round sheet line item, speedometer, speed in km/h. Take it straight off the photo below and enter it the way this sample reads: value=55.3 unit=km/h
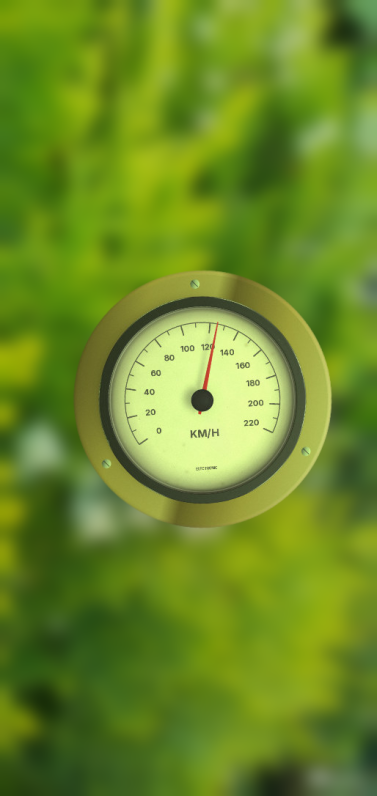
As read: value=125 unit=km/h
